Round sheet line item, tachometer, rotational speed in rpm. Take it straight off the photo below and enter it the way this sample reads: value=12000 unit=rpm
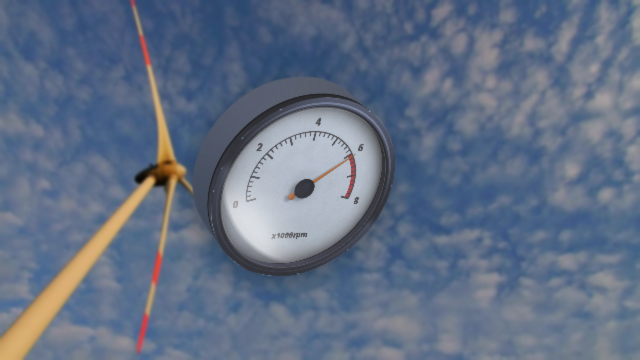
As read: value=6000 unit=rpm
